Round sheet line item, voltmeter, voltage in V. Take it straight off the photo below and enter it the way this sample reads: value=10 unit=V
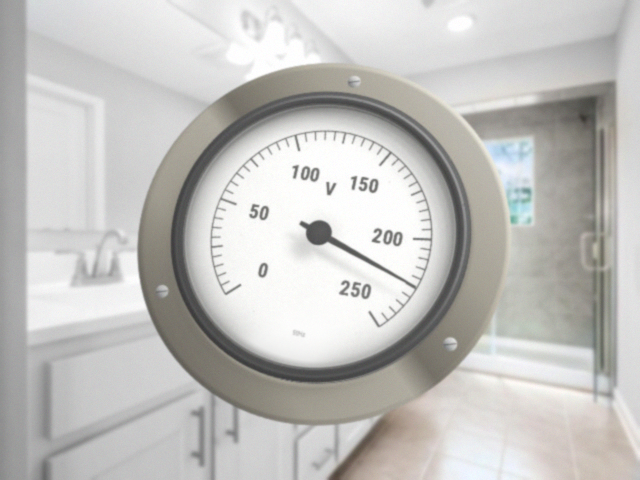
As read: value=225 unit=V
